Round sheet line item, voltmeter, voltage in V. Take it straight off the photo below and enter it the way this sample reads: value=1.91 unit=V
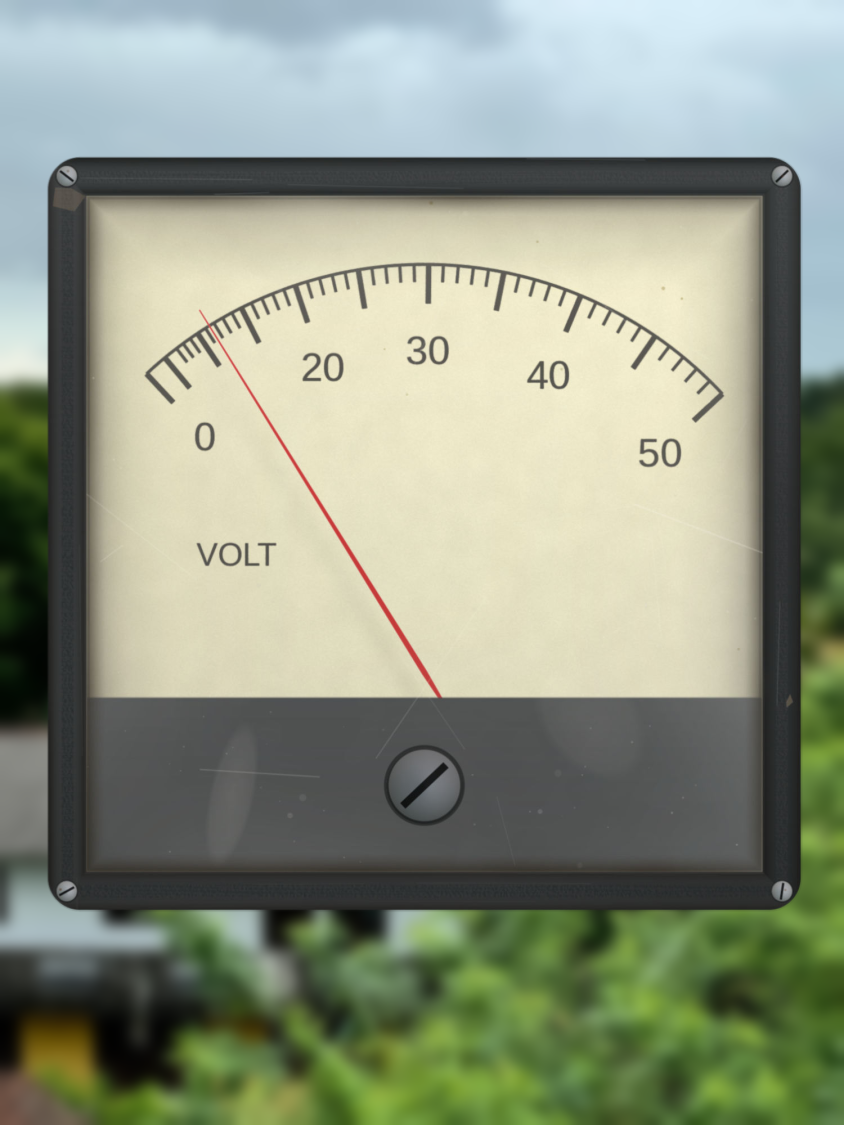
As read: value=11.5 unit=V
